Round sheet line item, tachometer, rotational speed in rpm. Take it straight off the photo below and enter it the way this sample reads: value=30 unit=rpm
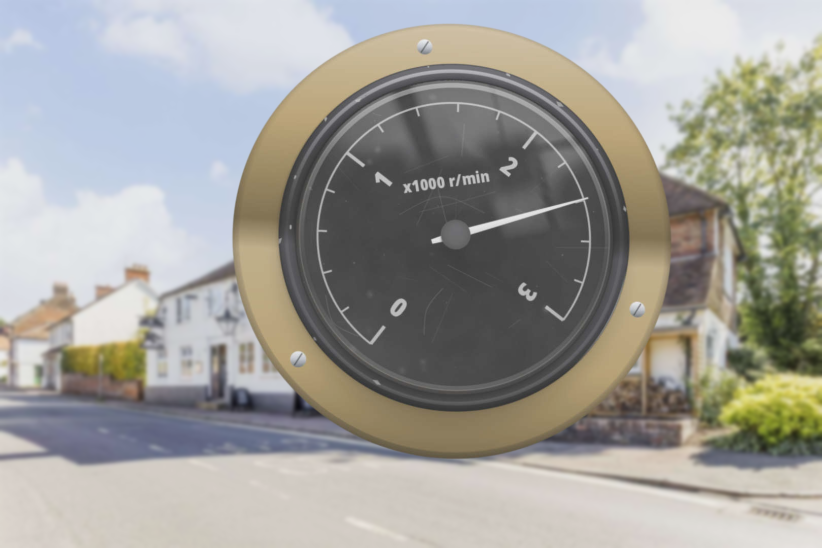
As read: value=2400 unit=rpm
